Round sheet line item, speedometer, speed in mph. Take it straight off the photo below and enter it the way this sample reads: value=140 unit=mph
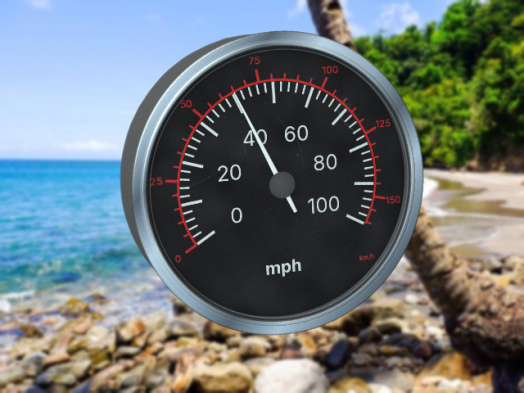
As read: value=40 unit=mph
